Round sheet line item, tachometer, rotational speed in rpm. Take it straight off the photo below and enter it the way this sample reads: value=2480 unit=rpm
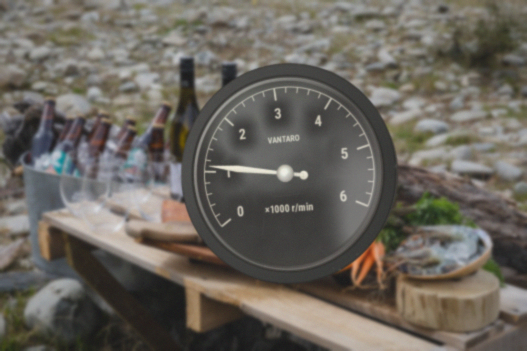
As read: value=1100 unit=rpm
